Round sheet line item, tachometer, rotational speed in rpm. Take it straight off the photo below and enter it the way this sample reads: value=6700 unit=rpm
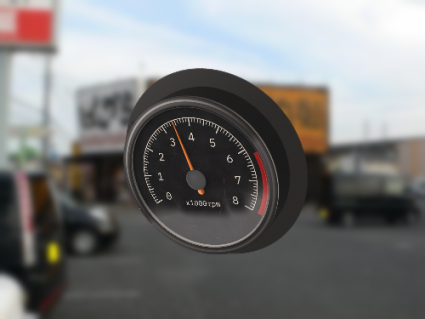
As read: value=3500 unit=rpm
